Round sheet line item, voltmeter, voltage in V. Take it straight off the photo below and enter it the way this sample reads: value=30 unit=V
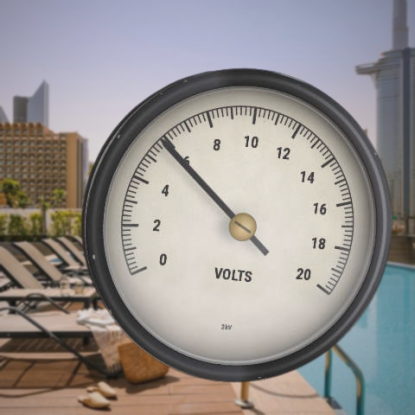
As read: value=5.8 unit=V
